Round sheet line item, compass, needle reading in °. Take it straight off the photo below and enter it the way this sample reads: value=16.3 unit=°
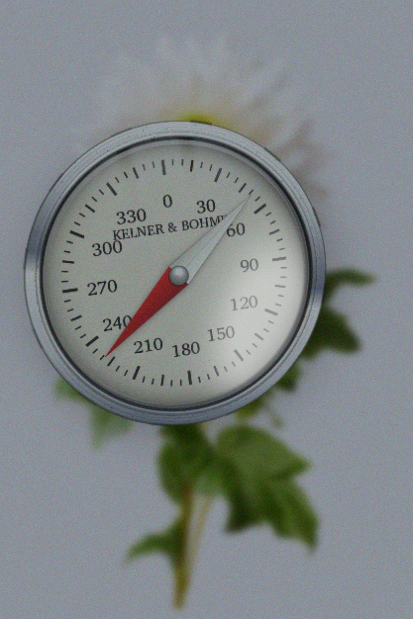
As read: value=230 unit=°
